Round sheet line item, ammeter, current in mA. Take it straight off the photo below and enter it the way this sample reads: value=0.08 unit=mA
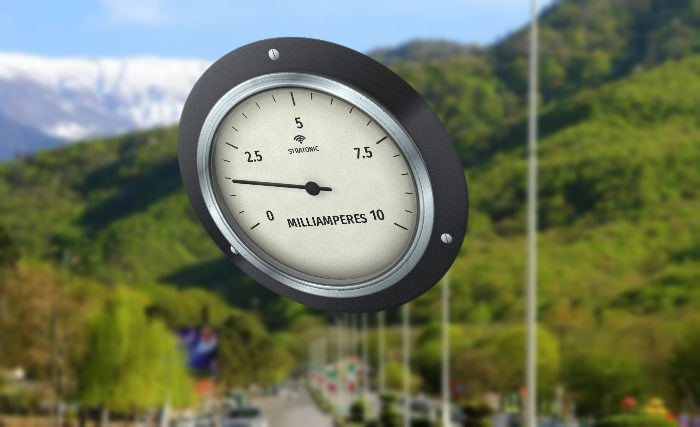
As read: value=1.5 unit=mA
